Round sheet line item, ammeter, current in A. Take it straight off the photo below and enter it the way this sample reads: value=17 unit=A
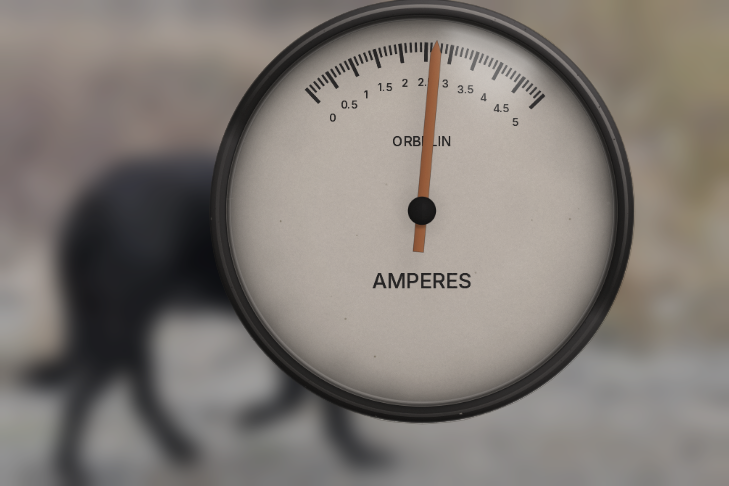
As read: value=2.7 unit=A
